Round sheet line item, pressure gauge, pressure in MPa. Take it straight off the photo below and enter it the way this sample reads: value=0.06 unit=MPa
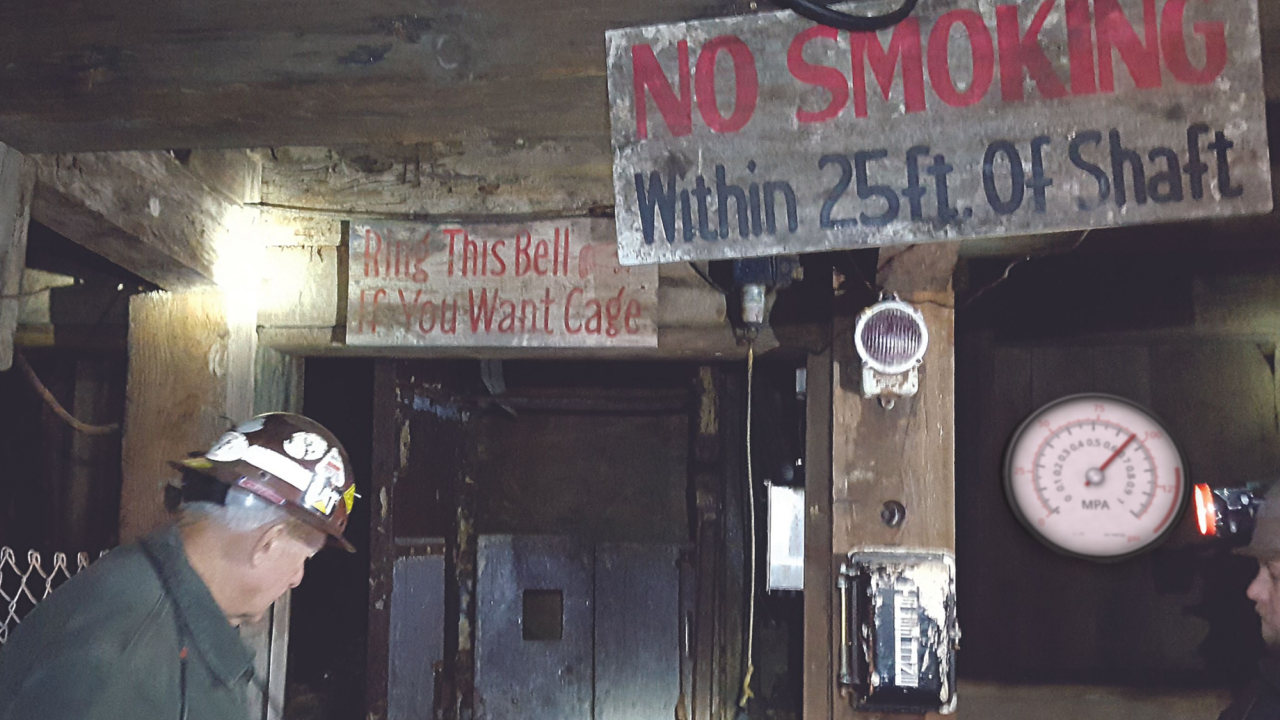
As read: value=0.65 unit=MPa
